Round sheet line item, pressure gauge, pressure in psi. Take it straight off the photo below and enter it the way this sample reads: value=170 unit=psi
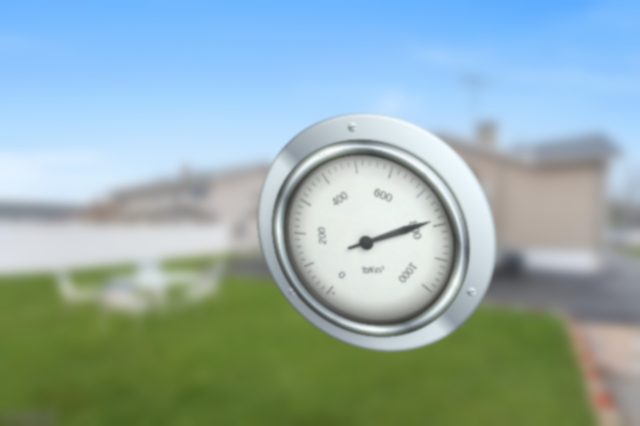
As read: value=780 unit=psi
